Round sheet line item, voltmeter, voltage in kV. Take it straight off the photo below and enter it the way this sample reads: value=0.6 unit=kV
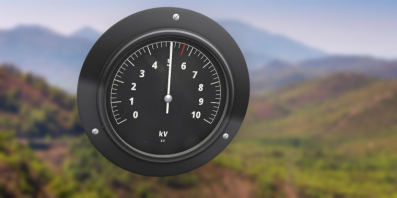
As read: value=5 unit=kV
